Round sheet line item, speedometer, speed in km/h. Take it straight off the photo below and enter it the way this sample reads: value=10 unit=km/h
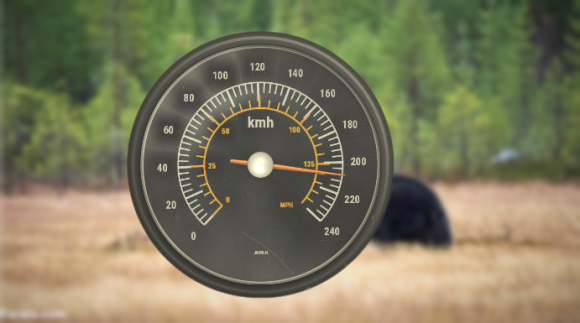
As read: value=208 unit=km/h
